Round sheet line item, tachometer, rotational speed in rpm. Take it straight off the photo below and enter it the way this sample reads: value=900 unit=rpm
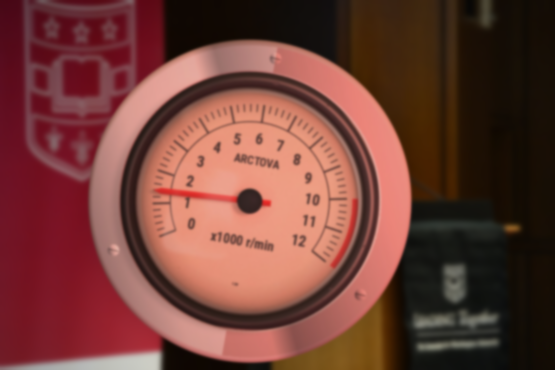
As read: value=1400 unit=rpm
